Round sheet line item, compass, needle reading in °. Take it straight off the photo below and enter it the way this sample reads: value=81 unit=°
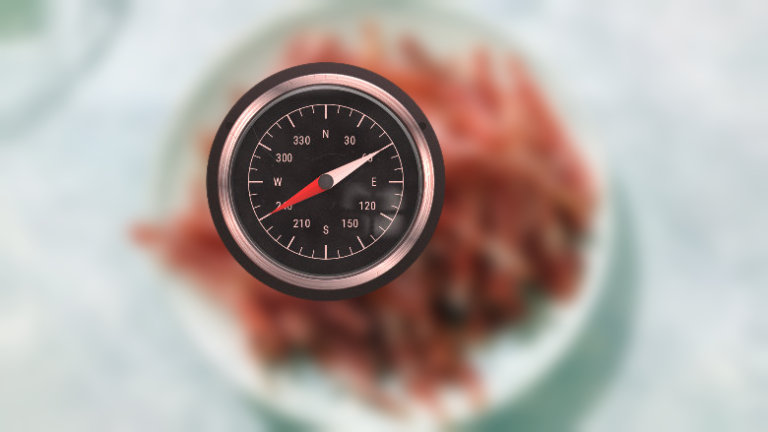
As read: value=240 unit=°
